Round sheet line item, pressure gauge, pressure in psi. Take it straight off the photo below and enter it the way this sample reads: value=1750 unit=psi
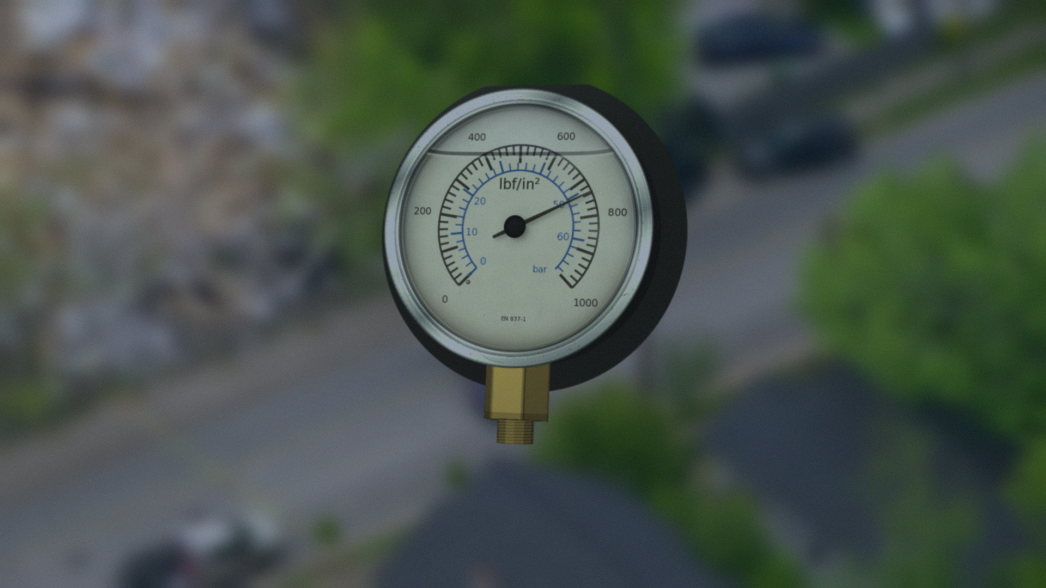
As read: value=740 unit=psi
